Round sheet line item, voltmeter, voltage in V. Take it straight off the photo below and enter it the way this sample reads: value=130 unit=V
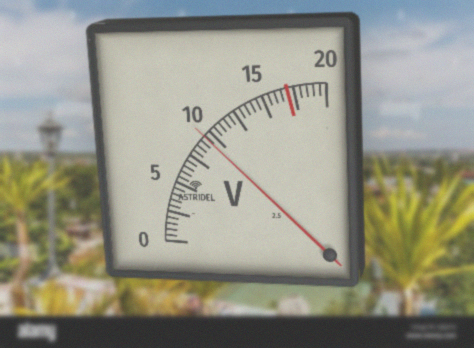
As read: value=9.5 unit=V
